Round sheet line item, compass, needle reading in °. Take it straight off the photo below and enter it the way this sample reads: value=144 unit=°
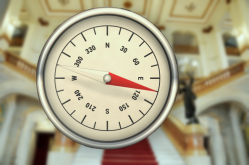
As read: value=105 unit=°
